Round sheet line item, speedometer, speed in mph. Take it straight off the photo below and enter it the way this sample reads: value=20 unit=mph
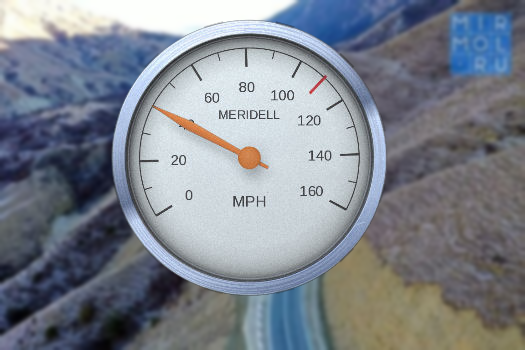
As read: value=40 unit=mph
